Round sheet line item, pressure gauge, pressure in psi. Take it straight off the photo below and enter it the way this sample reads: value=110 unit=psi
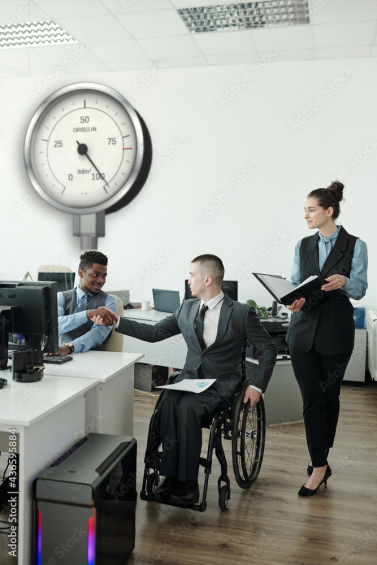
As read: value=97.5 unit=psi
